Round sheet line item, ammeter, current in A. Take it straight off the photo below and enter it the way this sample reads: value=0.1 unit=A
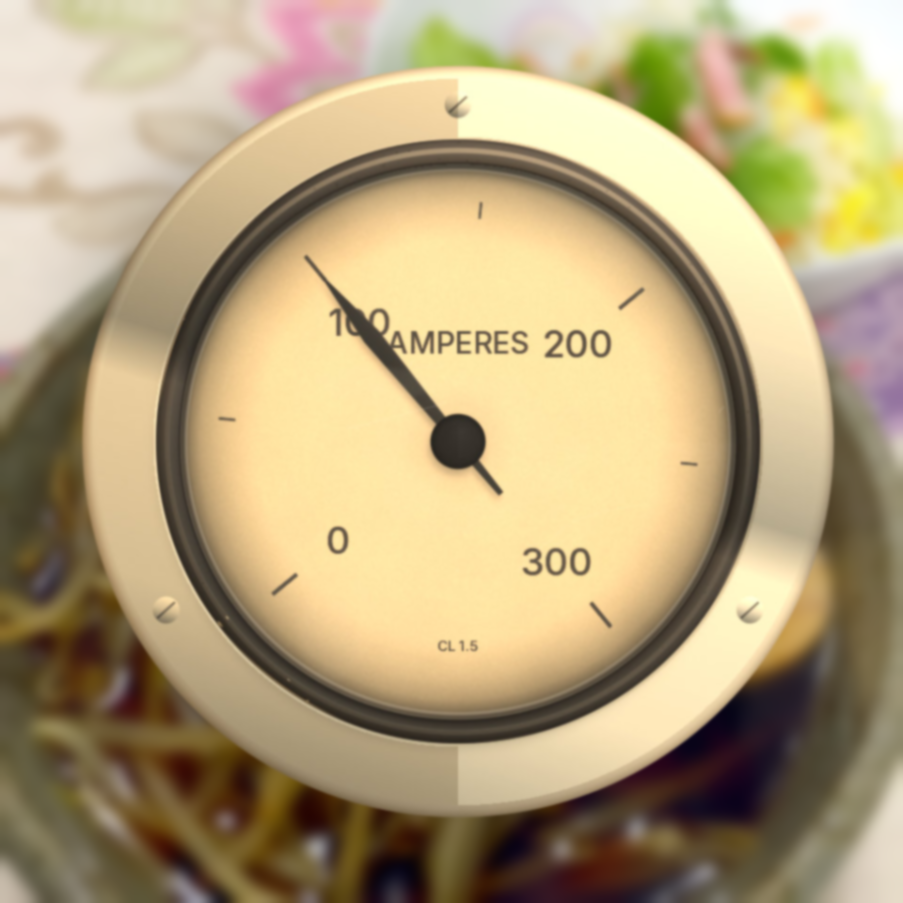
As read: value=100 unit=A
